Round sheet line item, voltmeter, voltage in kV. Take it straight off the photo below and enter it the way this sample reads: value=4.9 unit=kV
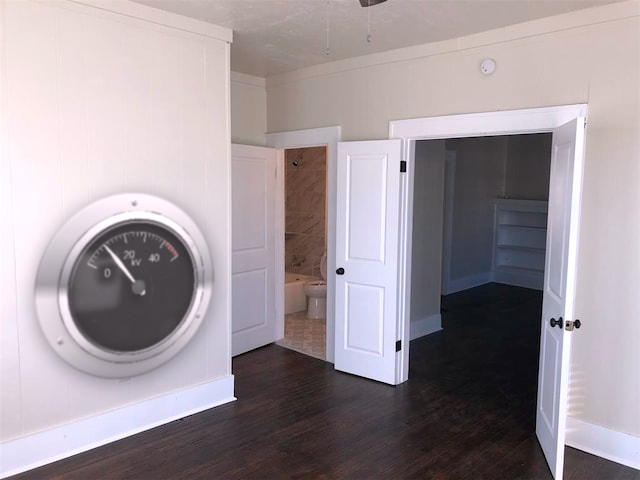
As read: value=10 unit=kV
